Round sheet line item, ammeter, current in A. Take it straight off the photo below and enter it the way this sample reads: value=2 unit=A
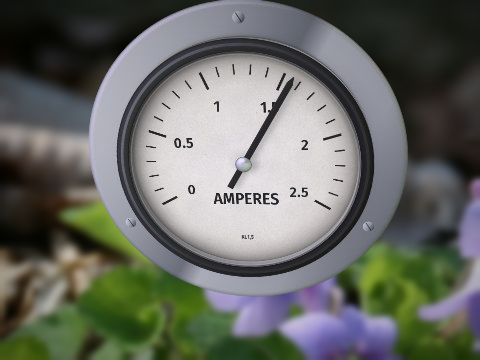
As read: value=1.55 unit=A
